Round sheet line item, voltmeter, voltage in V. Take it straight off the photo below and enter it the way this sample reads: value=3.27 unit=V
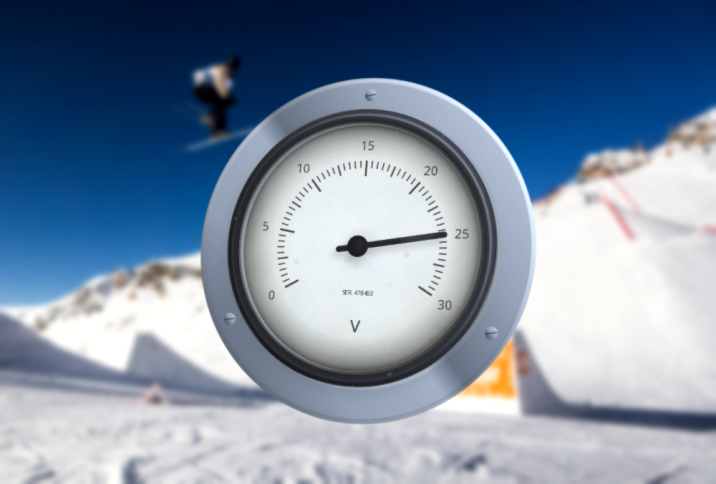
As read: value=25 unit=V
